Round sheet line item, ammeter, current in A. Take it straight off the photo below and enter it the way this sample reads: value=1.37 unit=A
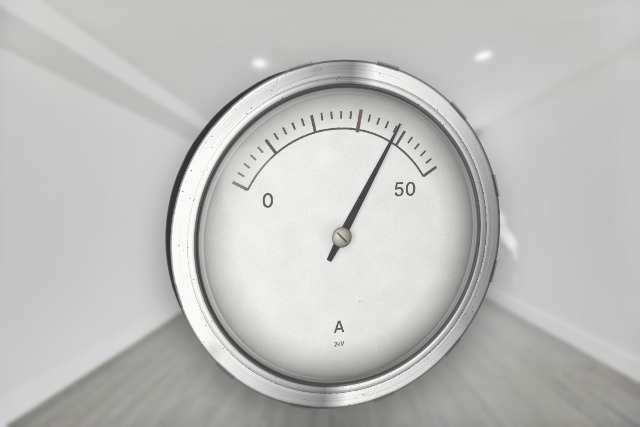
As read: value=38 unit=A
